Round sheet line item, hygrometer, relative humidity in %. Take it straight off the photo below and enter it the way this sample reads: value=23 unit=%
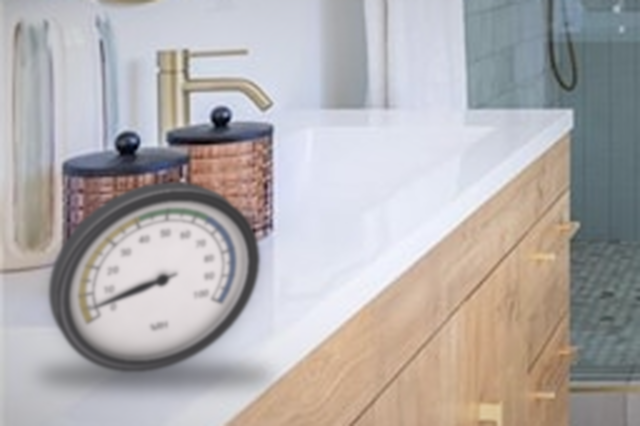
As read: value=5 unit=%
